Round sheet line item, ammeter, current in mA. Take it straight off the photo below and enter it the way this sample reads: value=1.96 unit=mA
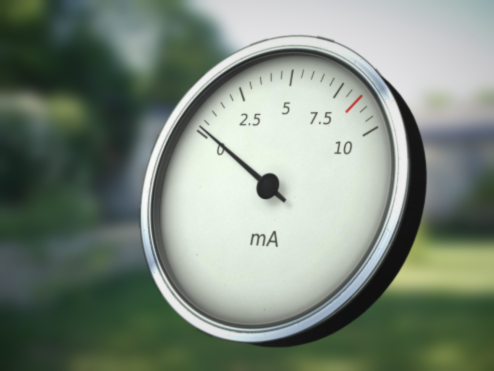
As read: value=0.25 unit=mA
